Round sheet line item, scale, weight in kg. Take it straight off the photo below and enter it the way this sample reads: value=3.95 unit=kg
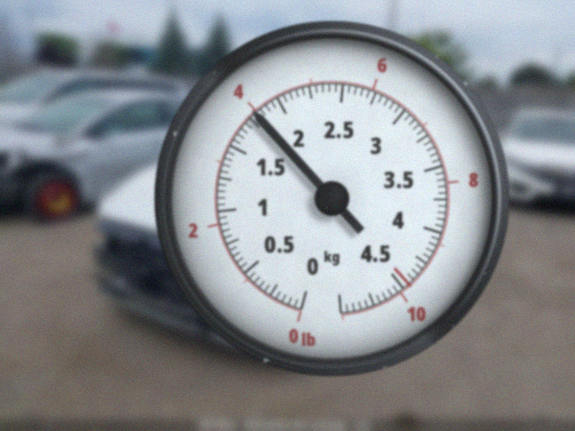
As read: value=1.8 unit=kg
